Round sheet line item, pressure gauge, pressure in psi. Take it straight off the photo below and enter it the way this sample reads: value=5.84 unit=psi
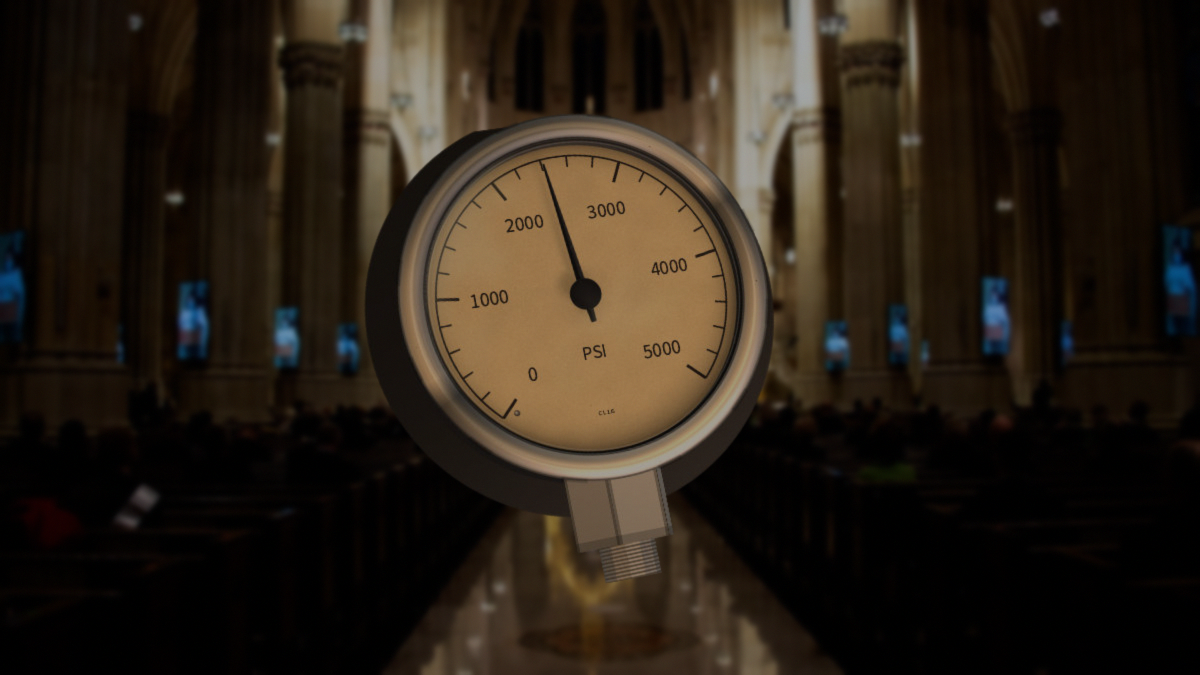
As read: value=2400 unit=psi
